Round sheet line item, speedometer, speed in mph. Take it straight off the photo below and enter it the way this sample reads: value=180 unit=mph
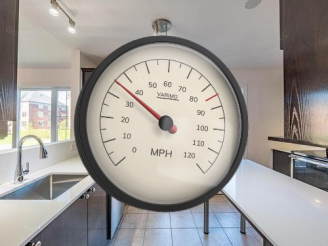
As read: value=35 unit=mph
